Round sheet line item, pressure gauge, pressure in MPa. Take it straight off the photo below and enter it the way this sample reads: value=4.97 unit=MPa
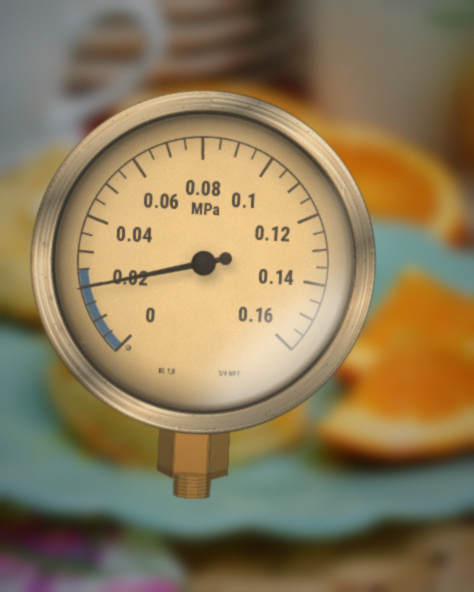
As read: value=0.02 unit=MPa
